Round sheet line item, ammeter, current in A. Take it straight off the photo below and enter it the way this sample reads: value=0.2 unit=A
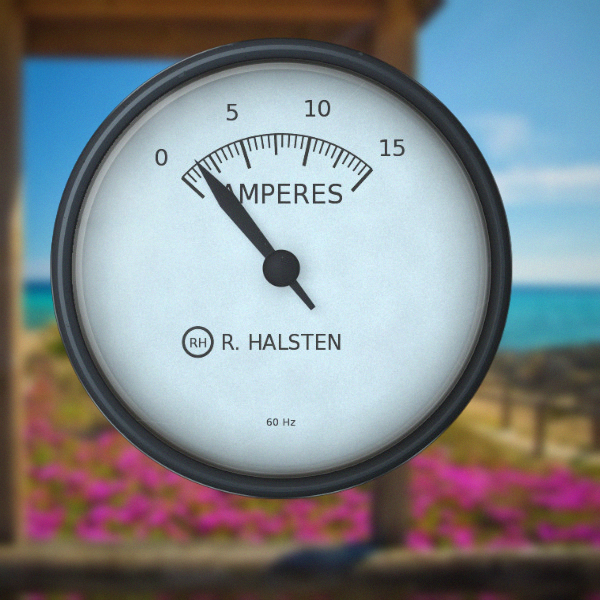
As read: value=1.5 unit=A
